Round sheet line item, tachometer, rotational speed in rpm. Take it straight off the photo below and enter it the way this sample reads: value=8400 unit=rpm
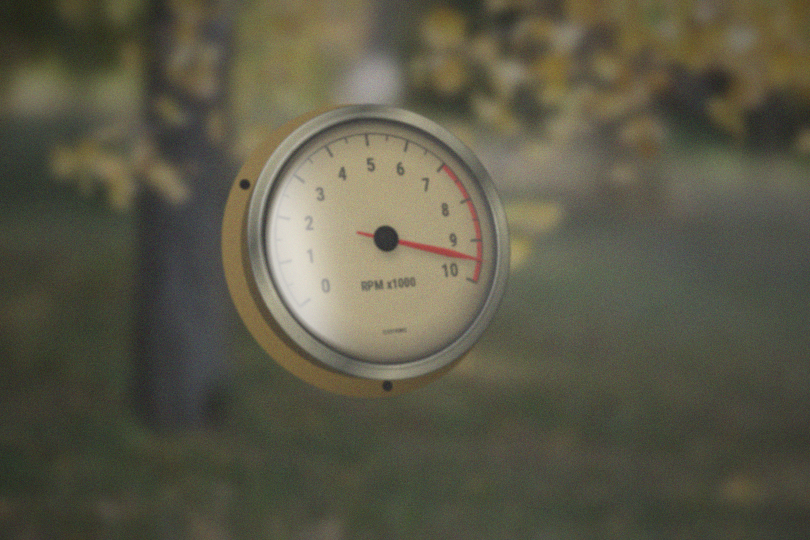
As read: value=9500 unit=rpm
